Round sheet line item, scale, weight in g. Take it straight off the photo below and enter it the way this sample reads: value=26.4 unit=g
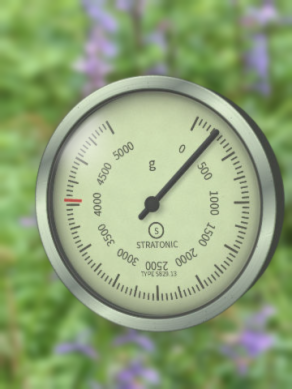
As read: value=250 unit=g
